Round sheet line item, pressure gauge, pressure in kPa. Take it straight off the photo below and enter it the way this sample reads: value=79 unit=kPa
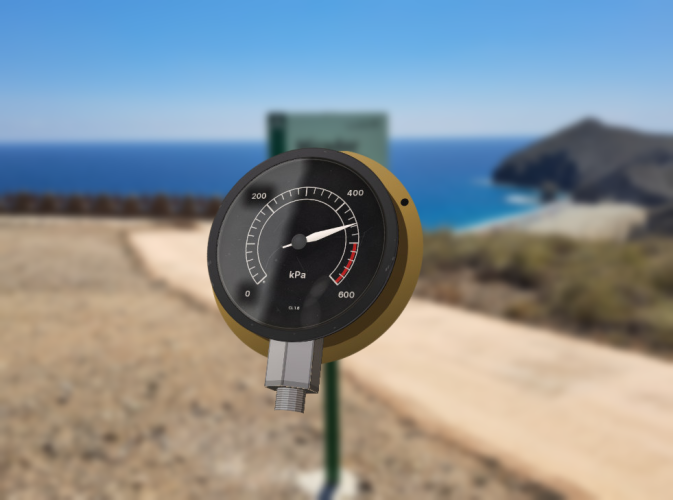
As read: value=460 unit=kPa
